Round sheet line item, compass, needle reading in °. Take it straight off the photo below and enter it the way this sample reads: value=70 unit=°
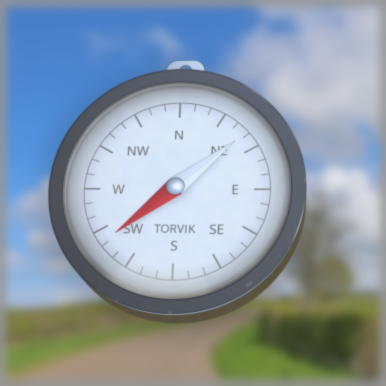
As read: value=230 unit=°
